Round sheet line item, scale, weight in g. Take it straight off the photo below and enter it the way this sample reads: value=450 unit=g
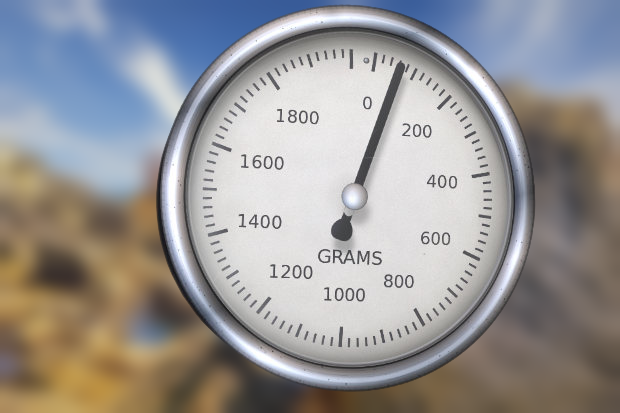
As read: value=60 unit=g
